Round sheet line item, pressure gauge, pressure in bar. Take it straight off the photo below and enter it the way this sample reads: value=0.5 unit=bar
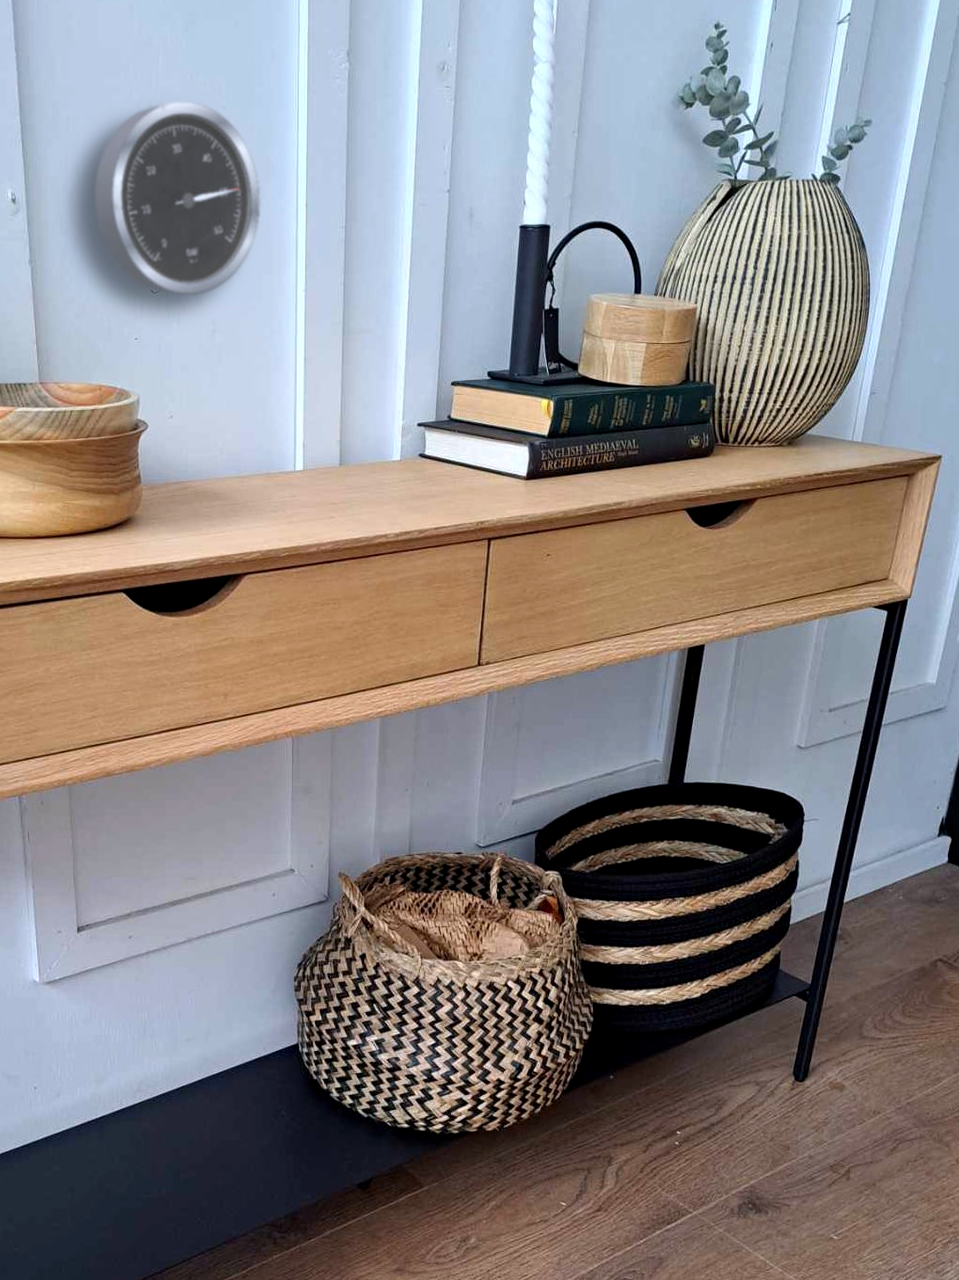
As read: value=50 unit=bar
